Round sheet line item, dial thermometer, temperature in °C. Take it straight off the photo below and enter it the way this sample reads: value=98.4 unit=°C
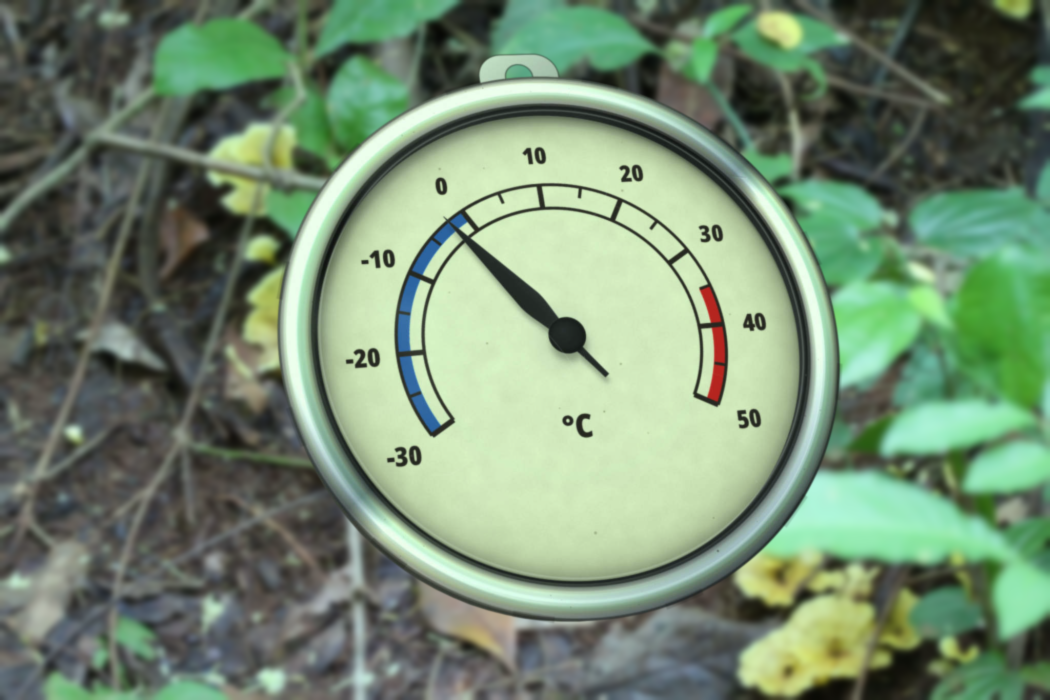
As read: value=-2.5 unit=°C
